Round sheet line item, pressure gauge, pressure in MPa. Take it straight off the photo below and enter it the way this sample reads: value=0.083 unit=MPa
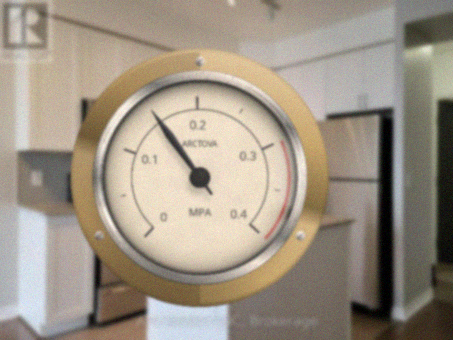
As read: value=0.15 unit=MPa
